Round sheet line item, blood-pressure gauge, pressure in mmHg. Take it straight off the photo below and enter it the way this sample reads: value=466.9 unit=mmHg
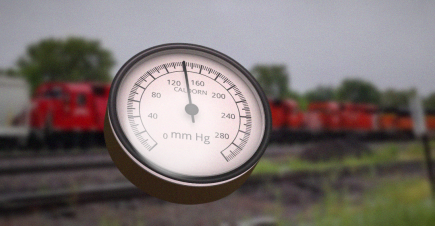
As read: value=140 unit=mmHg
